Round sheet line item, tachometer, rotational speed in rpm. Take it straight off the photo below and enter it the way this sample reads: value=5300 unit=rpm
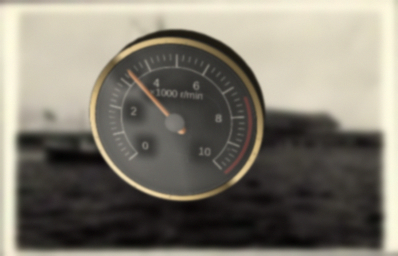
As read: value=3400 unit=rpm
